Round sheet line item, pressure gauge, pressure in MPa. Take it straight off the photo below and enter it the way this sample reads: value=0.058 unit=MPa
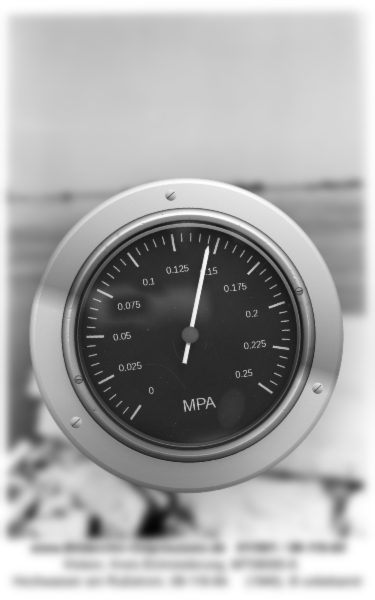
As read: value=0.145 unit=MPa
